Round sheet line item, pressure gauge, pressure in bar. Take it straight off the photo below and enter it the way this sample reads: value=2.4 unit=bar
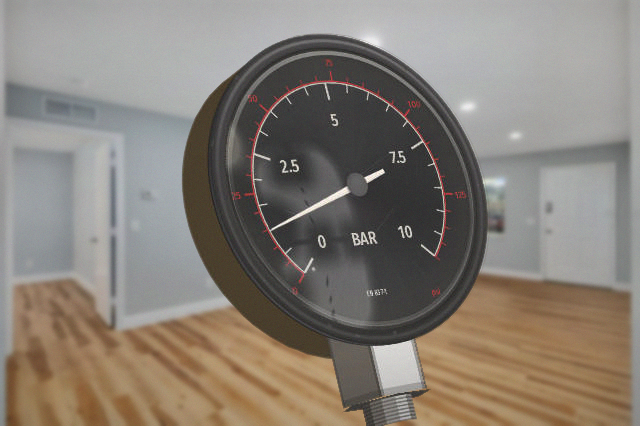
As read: value=1 unit=bar
